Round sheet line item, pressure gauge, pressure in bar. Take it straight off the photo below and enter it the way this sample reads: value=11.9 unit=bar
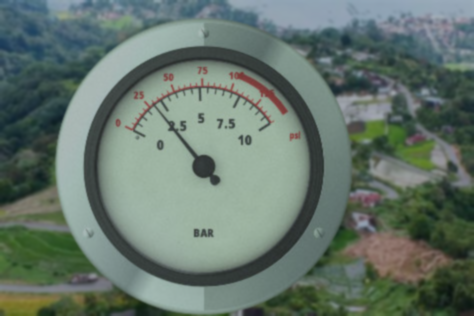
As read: value=2 unit=bar
